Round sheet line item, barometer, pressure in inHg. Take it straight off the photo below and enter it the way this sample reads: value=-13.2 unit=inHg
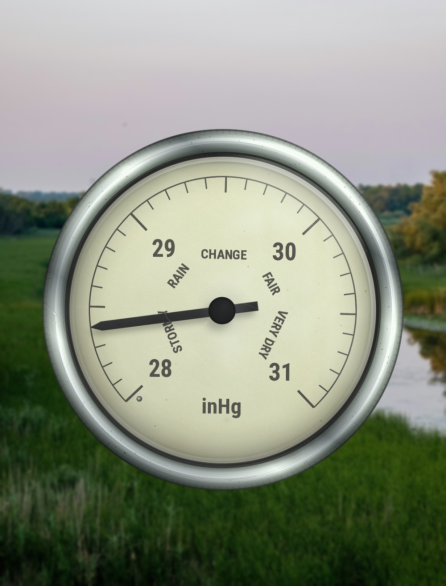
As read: value=28.4 unit=inHg
